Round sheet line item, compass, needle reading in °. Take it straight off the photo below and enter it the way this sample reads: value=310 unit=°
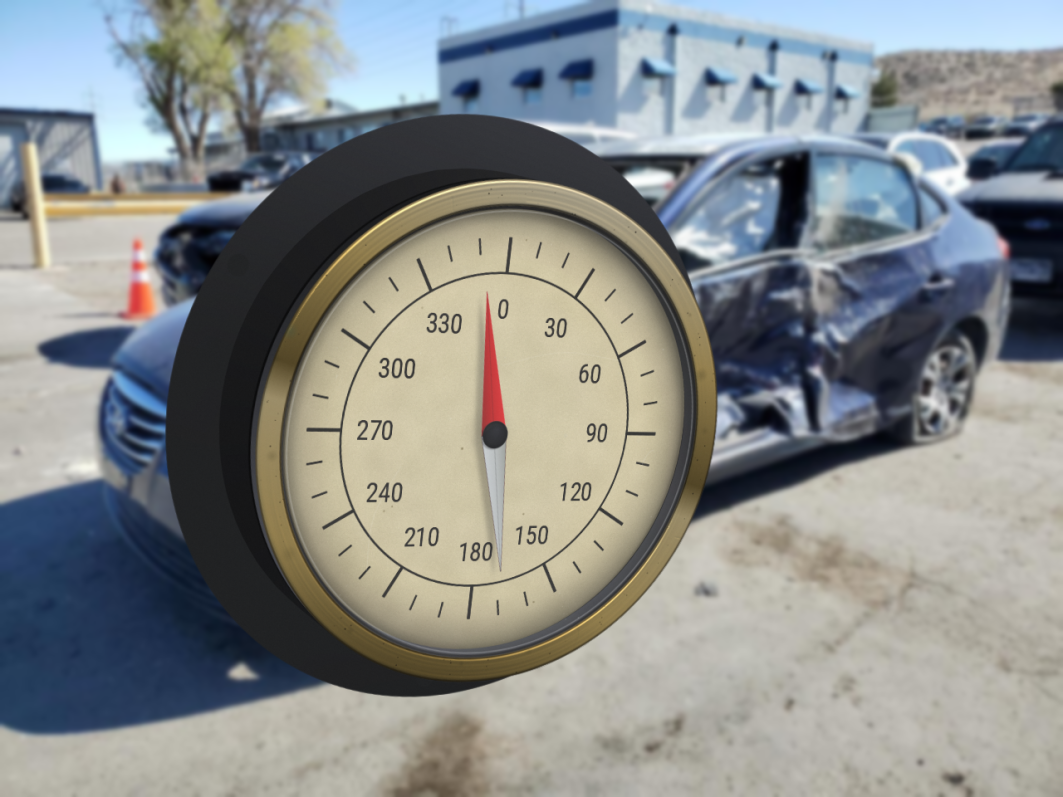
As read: value=350 unit=°
